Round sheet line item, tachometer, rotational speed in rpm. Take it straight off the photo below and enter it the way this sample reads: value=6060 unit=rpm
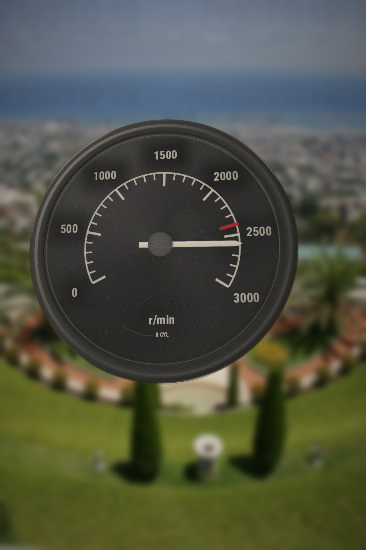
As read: value=2600 unit=rpm
